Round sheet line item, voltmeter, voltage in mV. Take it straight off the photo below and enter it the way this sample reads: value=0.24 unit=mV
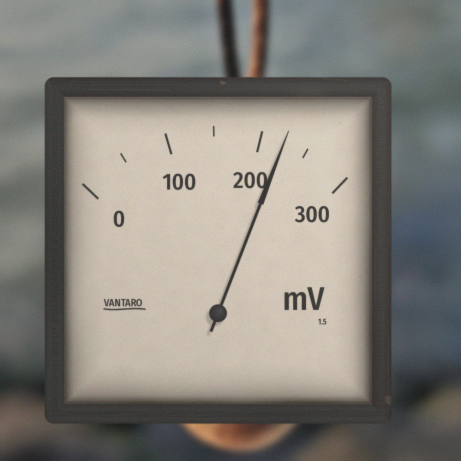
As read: value=225 unit=mV
